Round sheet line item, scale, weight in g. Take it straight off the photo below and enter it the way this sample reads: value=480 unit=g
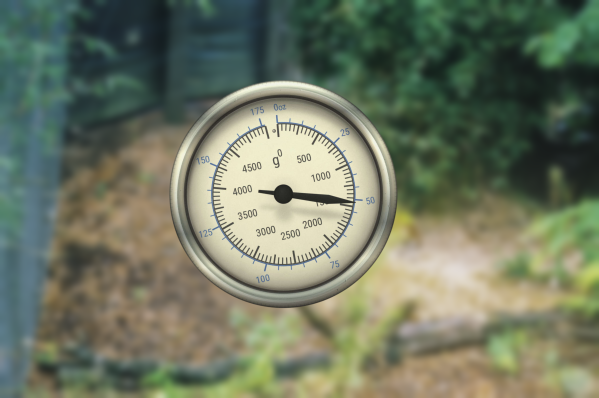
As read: value=1450 unit=g
